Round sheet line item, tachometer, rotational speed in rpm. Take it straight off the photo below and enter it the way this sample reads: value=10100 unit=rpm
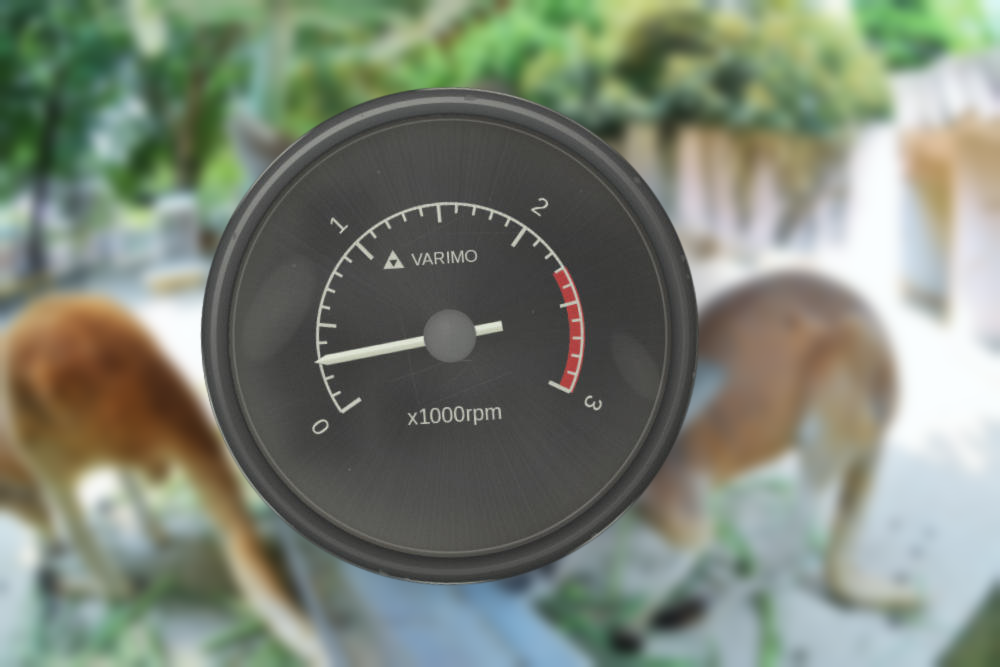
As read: value=300 unit=rpm
